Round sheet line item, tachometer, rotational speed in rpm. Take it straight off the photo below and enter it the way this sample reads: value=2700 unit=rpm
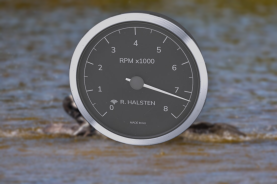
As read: value=7250 unit=rpm
